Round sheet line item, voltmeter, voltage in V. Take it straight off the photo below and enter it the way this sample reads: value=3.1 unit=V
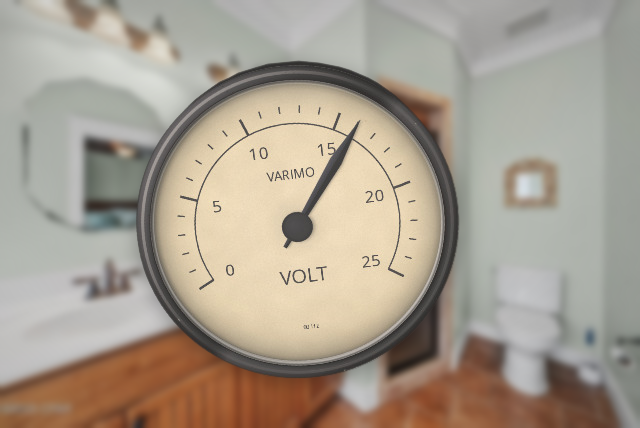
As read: value=16 unit=V
